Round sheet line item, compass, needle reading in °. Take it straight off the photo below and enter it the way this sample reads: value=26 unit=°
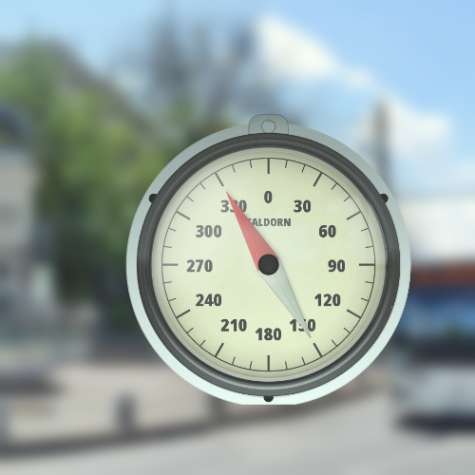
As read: value=330 unit=°
